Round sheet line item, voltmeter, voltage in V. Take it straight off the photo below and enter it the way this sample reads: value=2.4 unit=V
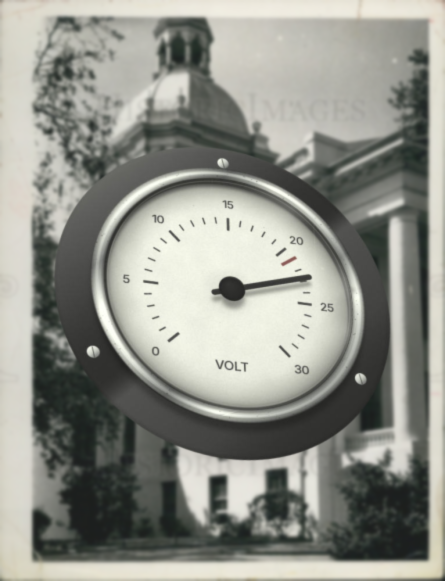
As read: value=23 unit=V
